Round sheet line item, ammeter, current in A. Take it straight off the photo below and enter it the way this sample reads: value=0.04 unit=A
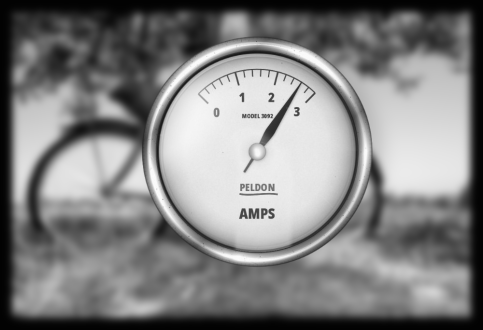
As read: value=2.6 unit=A
